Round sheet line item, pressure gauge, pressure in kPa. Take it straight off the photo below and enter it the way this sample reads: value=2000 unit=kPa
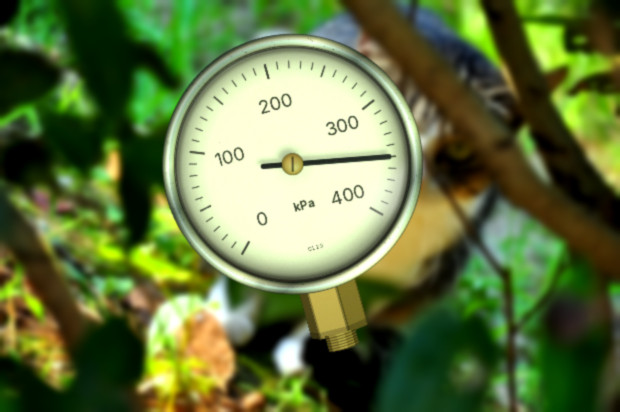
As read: value=350 unit=kPa
